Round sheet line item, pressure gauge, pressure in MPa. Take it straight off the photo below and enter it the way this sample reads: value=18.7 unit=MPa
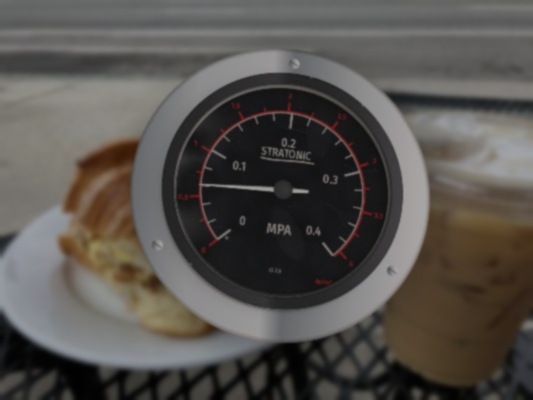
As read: value=0.06 unit=MPa
